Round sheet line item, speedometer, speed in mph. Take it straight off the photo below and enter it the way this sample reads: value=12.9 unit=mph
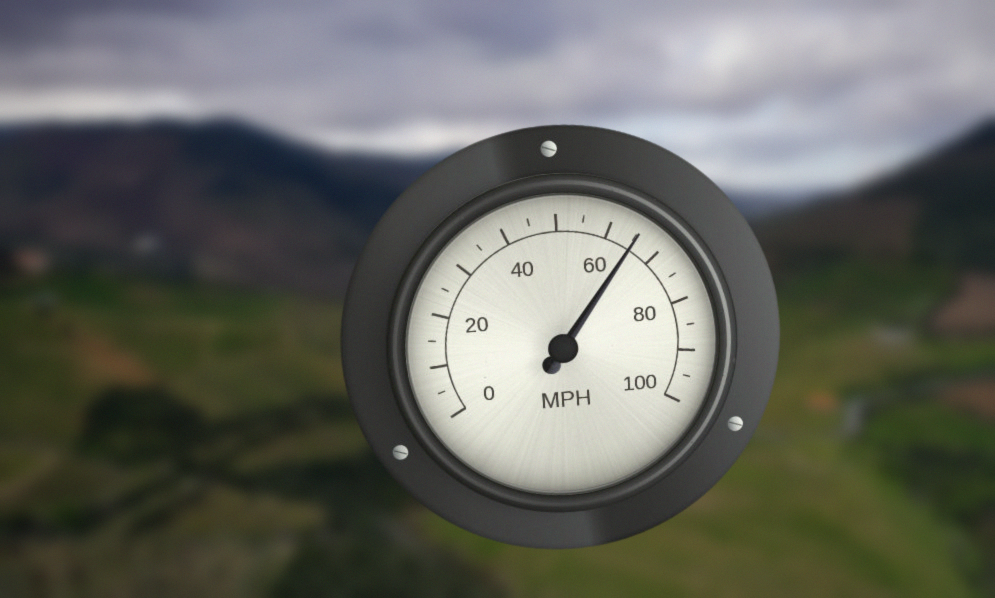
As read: value=65 unit=mph
